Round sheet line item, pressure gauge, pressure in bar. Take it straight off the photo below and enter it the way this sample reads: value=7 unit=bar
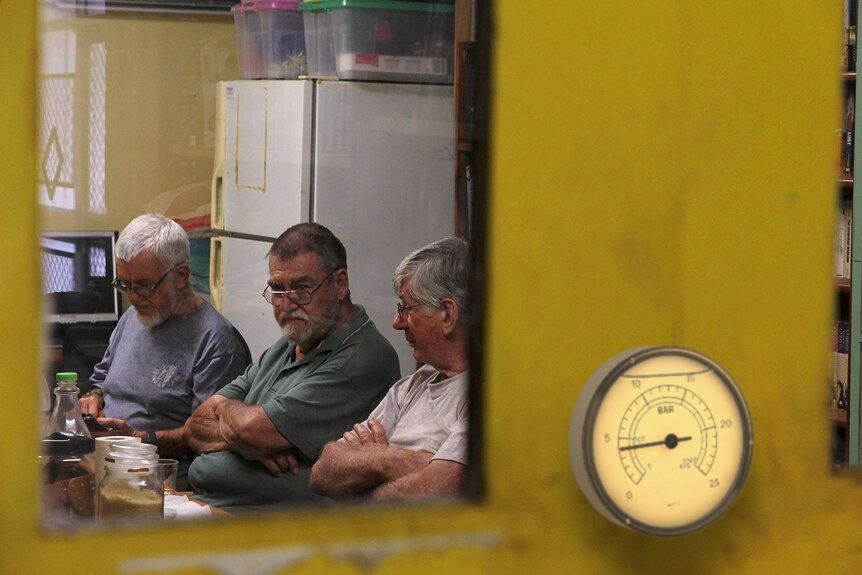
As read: value=4 unit=bar
